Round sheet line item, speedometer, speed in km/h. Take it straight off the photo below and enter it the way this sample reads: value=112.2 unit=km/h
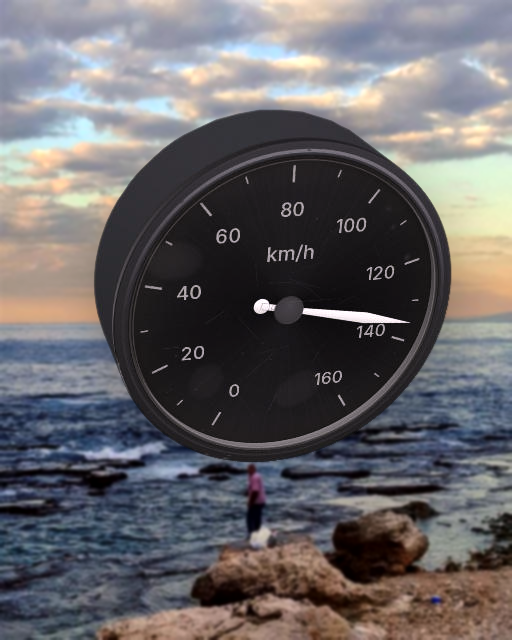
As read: value=135 unit=km/h
